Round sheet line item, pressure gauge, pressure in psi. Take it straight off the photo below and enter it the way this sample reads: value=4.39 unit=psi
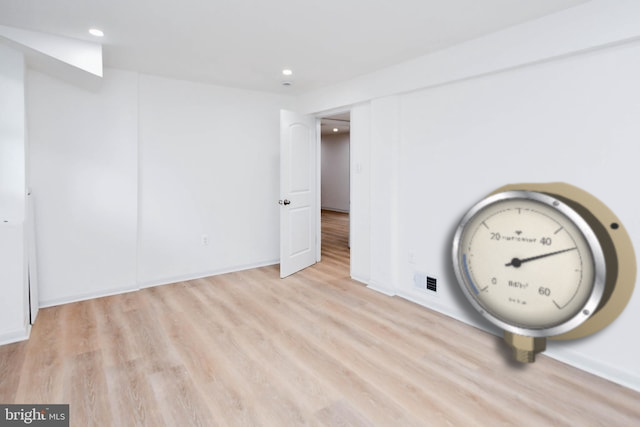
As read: value=45 unit=psi
